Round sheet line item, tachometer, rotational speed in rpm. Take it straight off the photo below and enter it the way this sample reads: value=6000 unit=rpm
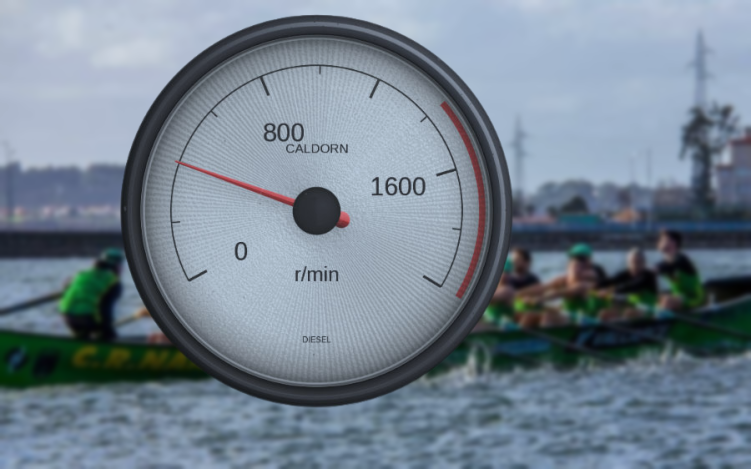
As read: value=400 unit=rpm
